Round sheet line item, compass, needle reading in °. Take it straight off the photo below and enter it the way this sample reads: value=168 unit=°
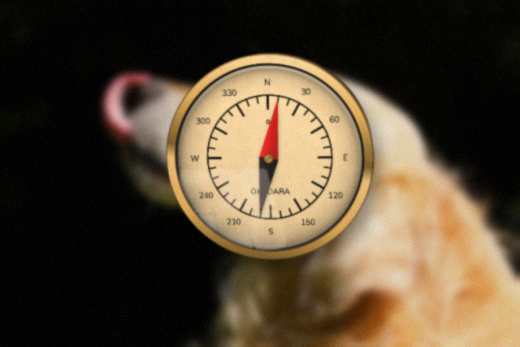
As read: value=10 unit=°
